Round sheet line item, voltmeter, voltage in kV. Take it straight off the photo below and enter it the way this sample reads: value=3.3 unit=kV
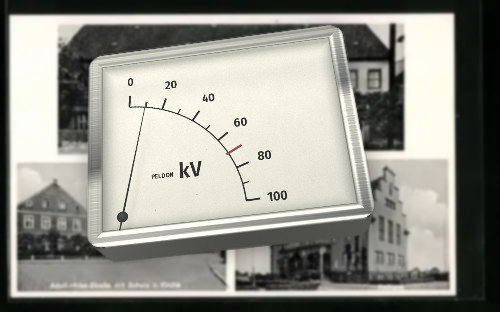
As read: value=10 unit=kV
